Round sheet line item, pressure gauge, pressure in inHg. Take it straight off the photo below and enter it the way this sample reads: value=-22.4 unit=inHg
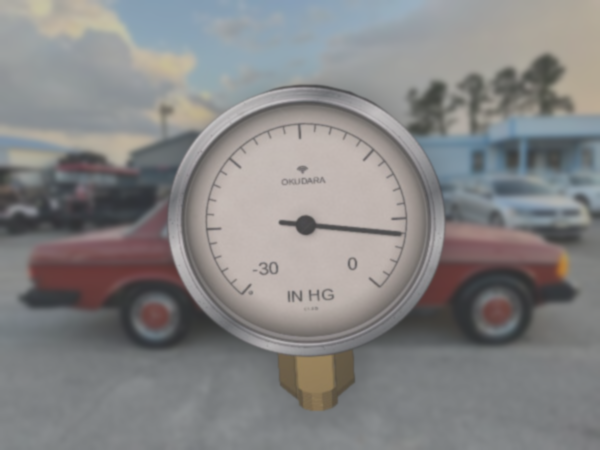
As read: value=-4 unit=inHg
